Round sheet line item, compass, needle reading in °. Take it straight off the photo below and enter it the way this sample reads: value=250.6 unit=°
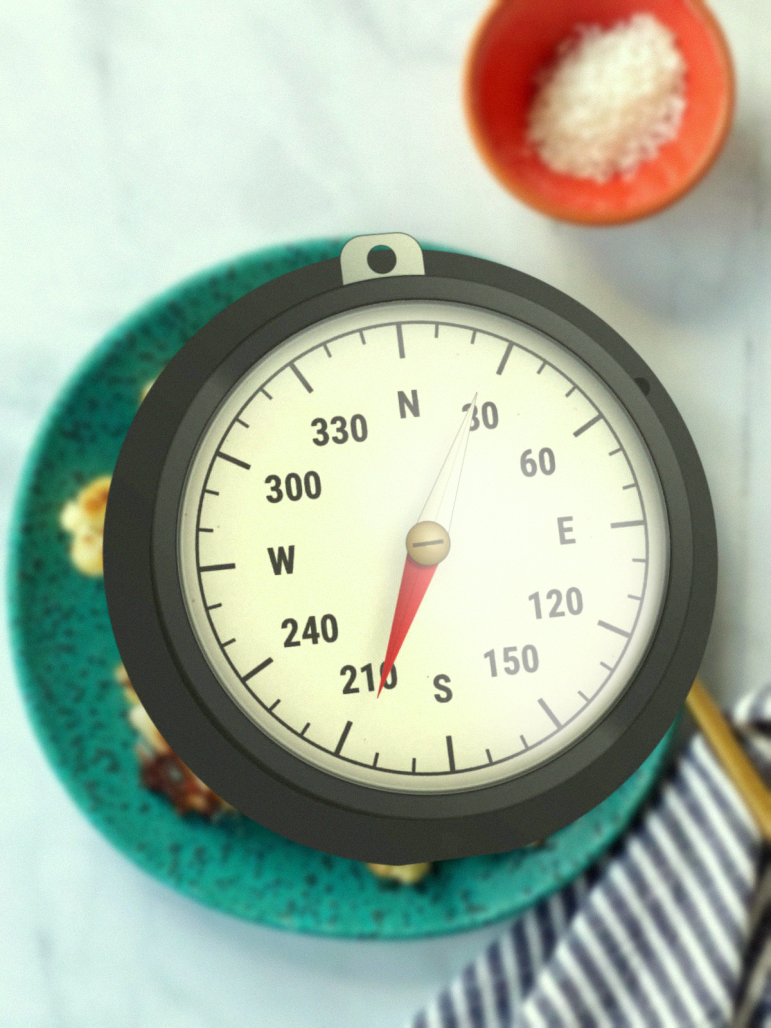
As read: value=205 unit=°
